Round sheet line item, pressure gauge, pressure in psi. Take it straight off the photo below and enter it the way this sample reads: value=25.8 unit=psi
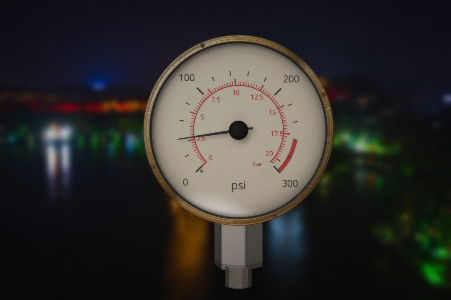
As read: value=40 unit=psi
